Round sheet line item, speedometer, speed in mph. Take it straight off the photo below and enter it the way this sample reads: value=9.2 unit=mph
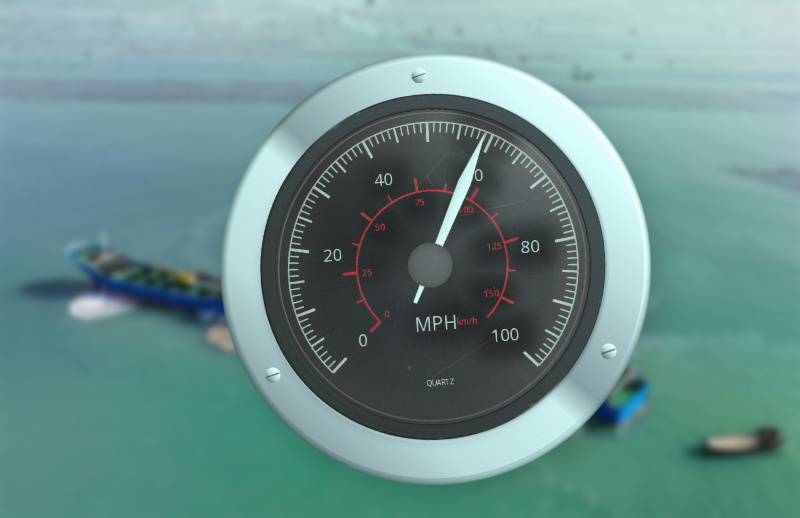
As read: value=59 unit=mph
